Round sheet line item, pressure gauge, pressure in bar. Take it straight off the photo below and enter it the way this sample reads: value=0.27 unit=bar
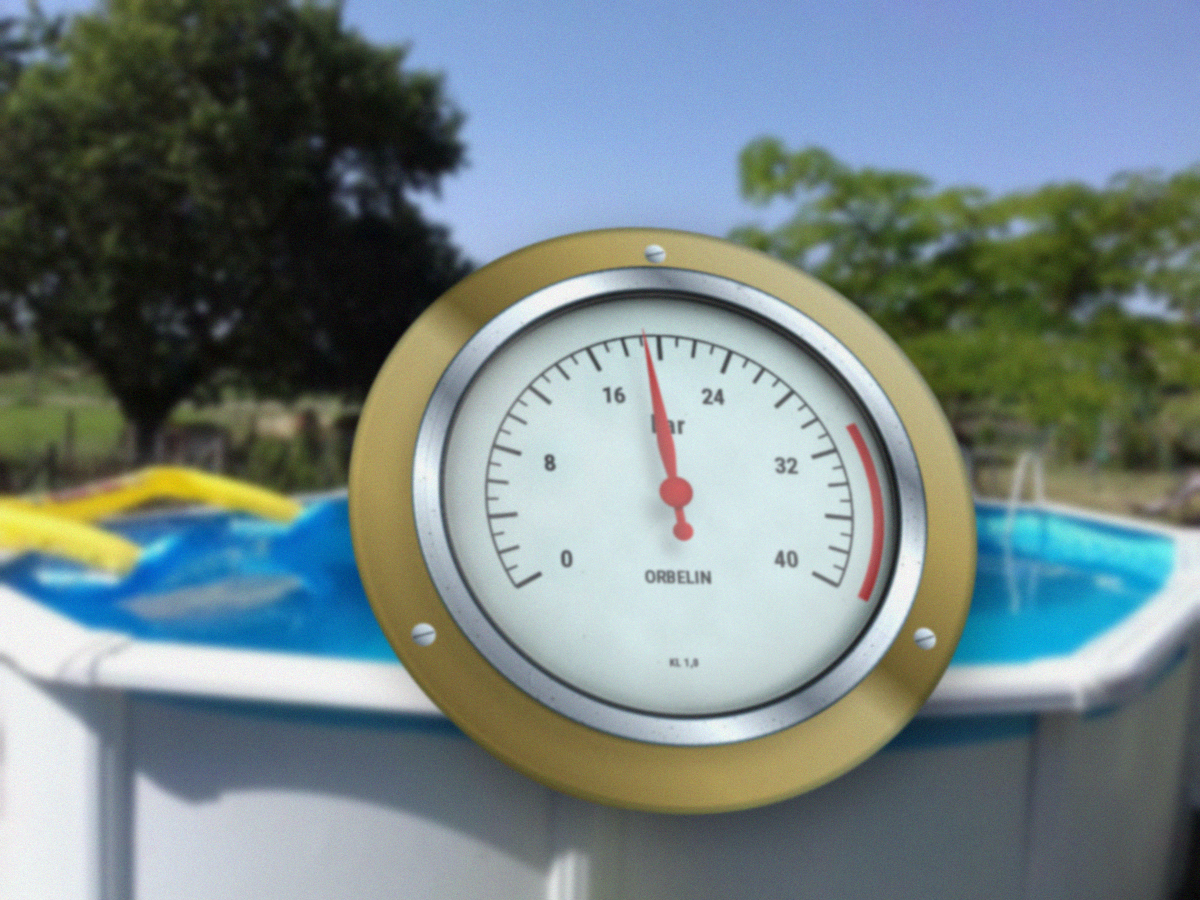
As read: value=19 unit=bar
